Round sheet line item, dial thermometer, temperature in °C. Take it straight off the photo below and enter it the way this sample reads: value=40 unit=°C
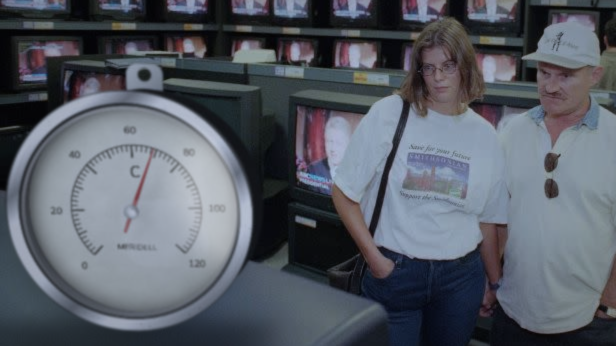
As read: value=70 unit=°C
